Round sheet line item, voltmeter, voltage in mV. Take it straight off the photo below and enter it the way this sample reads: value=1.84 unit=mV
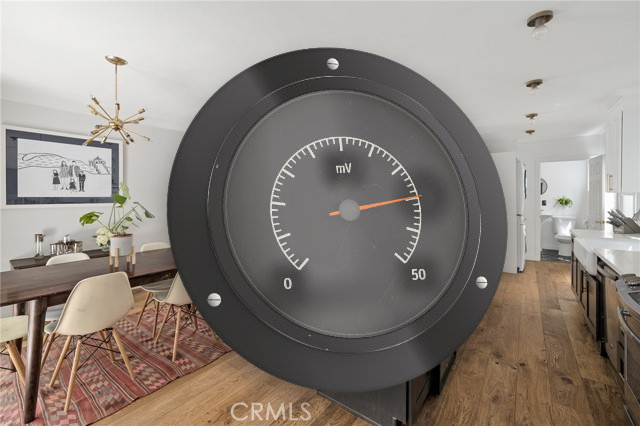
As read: value=40 unit=mV
